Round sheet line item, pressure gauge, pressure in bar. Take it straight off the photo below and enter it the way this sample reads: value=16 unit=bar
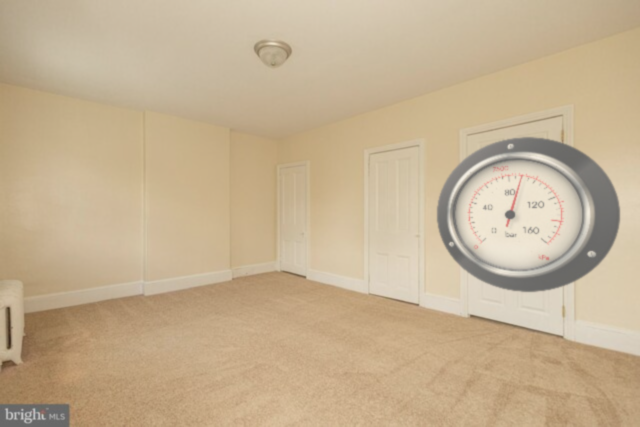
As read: value=90 unit=bar
